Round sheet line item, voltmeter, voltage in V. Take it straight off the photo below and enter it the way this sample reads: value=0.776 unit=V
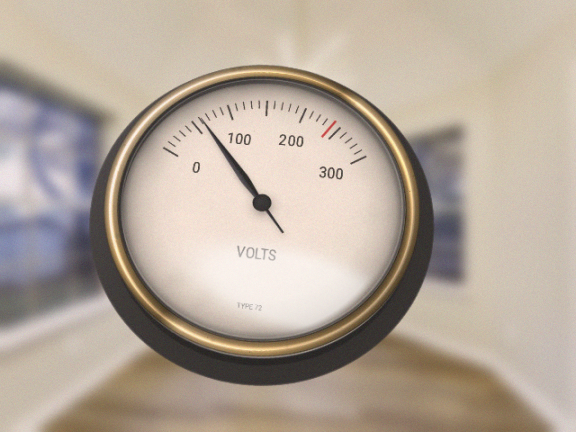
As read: value=60 unit=V
